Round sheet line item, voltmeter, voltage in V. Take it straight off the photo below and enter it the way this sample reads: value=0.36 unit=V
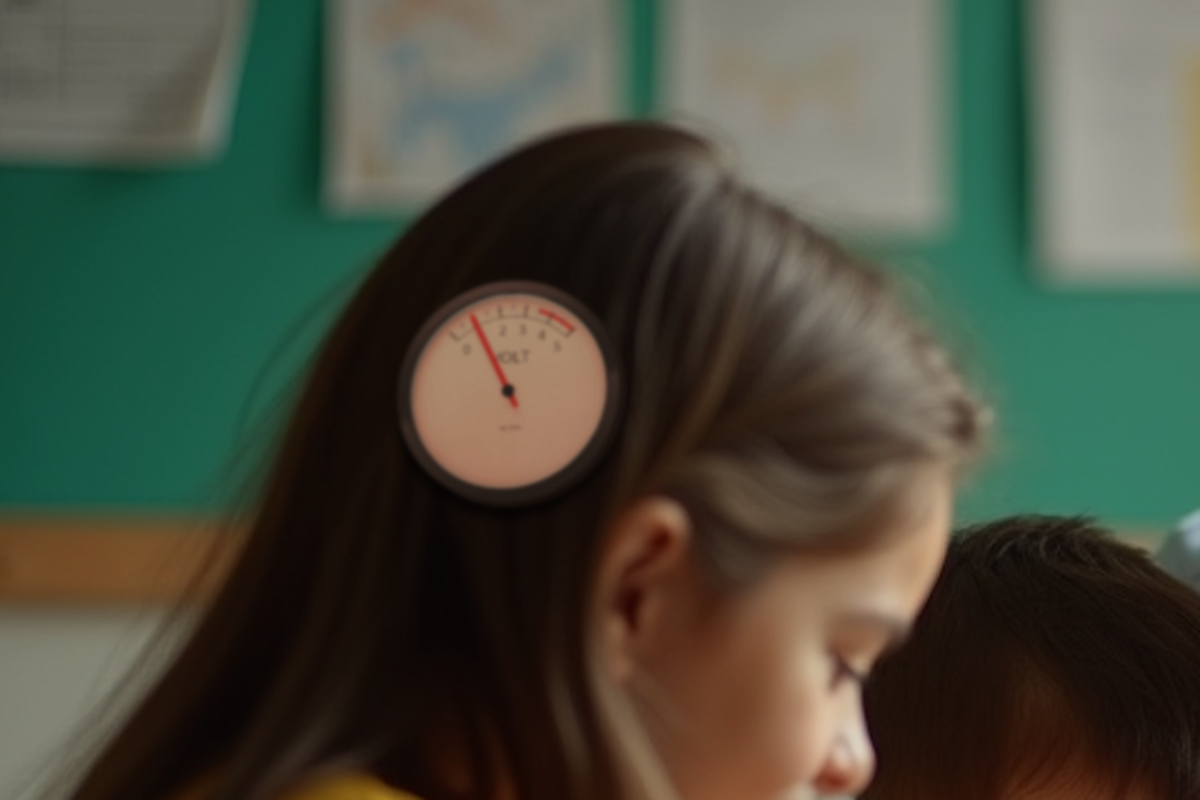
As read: value=1 unit=V
